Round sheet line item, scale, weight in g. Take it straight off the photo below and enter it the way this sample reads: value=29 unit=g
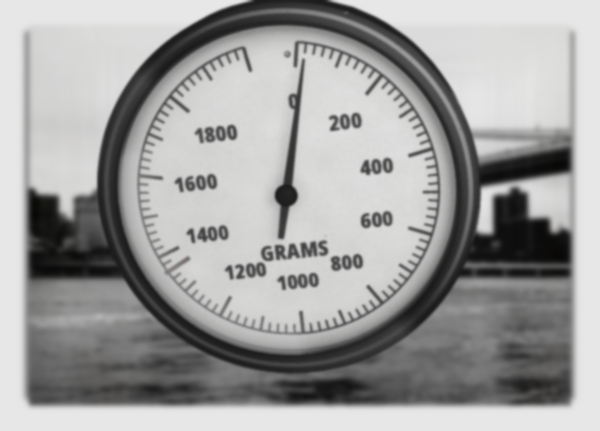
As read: value=20 unit=g
